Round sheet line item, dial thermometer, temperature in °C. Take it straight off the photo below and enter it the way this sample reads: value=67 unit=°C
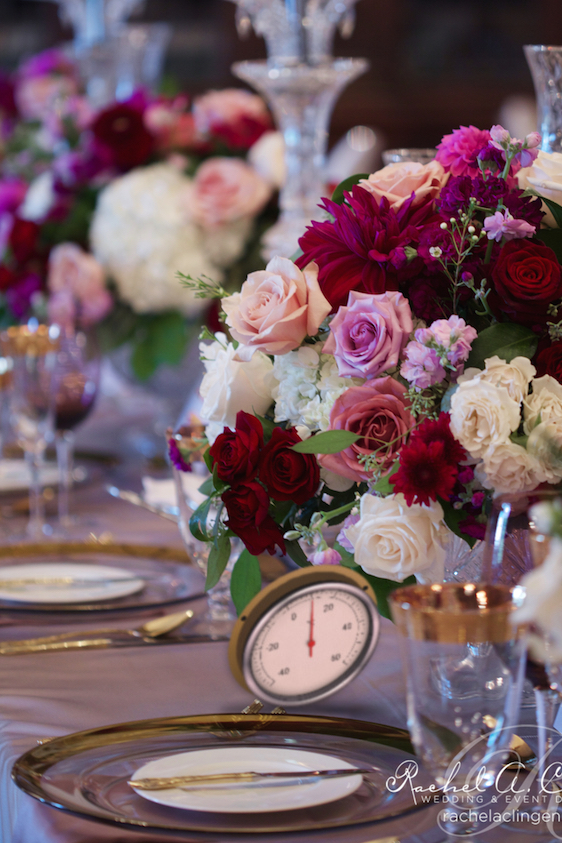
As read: value=10 unit=°C
